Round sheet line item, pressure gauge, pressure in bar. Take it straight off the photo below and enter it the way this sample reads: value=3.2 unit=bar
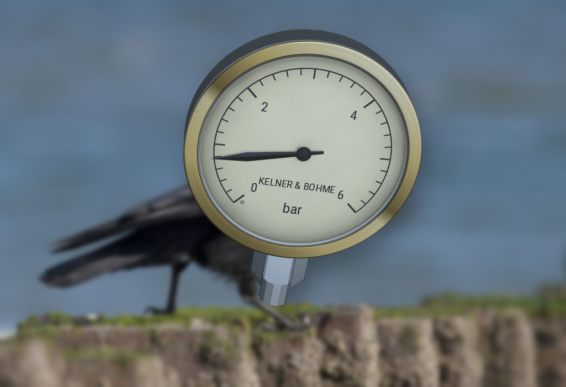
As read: value=0.8 unit=bar
